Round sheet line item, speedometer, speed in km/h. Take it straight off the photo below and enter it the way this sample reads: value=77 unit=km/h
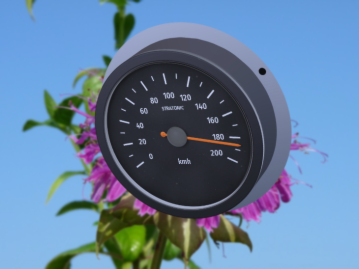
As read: value=185 unit=km/h
